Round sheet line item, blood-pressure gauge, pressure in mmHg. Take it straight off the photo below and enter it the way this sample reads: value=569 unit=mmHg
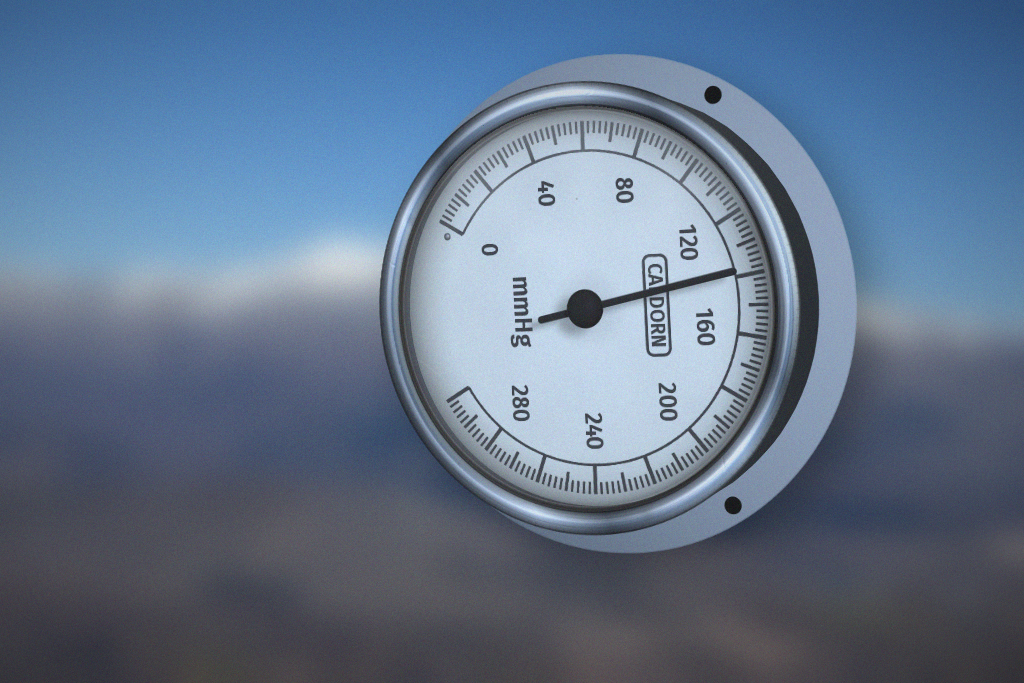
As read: value=138 unit=mmHg
